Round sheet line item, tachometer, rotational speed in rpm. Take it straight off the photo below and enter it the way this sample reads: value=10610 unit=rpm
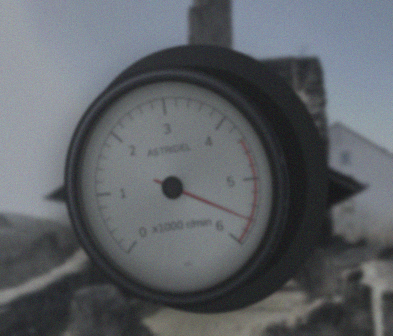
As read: value=5600 unit=rpm
